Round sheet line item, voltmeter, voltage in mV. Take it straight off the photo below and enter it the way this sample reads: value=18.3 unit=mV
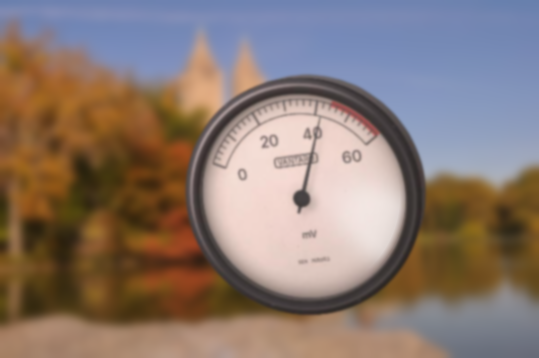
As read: value=42 unit=mV
